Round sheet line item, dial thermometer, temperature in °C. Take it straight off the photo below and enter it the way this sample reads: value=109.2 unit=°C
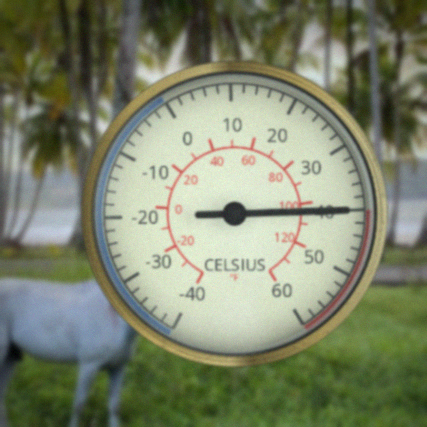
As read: value=40 unit=°C
